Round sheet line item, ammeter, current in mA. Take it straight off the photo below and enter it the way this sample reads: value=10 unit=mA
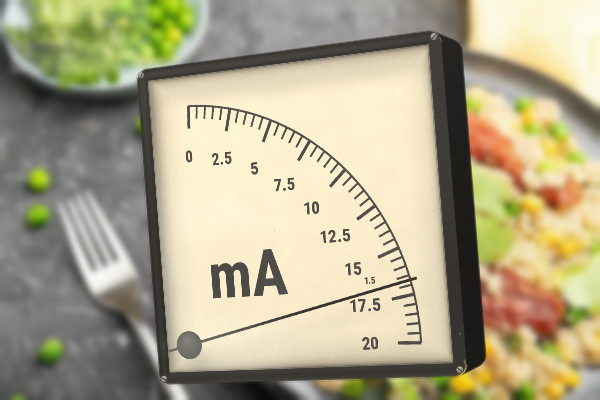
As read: value=16.75 unit=mA
